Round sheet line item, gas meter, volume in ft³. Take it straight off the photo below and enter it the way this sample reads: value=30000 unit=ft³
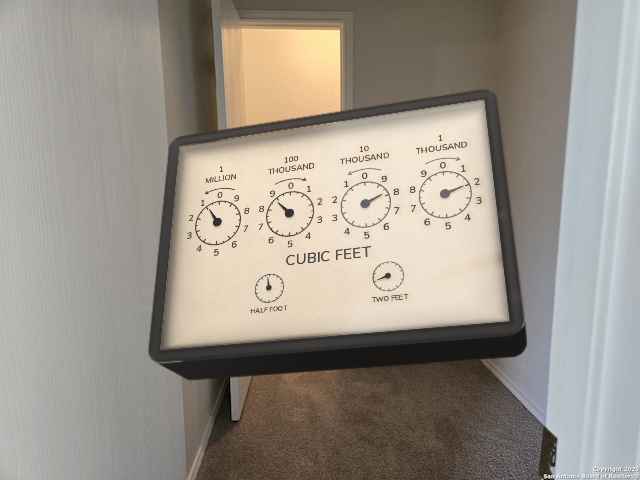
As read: value=88200 unit=ft³
